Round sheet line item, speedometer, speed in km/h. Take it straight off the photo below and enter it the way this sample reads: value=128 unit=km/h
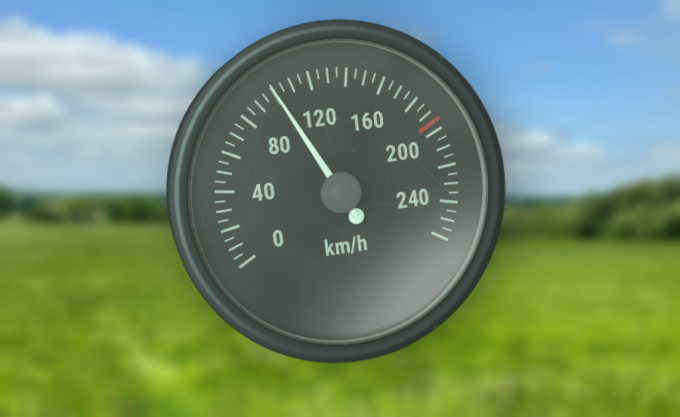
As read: value=100 unit=km/h
